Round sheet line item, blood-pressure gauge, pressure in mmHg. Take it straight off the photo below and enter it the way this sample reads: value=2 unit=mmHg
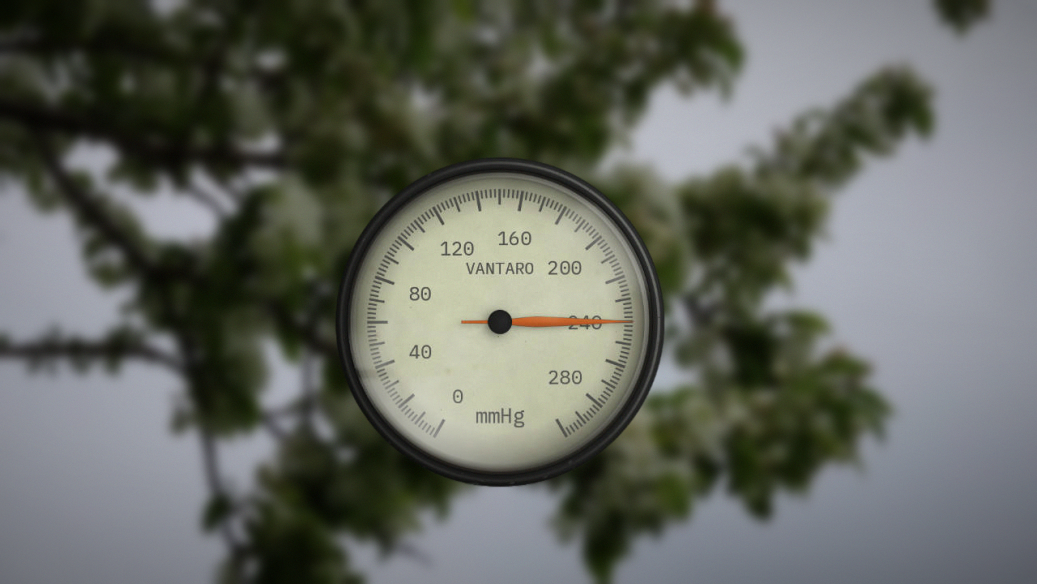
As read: value=240 unit=mmHg
